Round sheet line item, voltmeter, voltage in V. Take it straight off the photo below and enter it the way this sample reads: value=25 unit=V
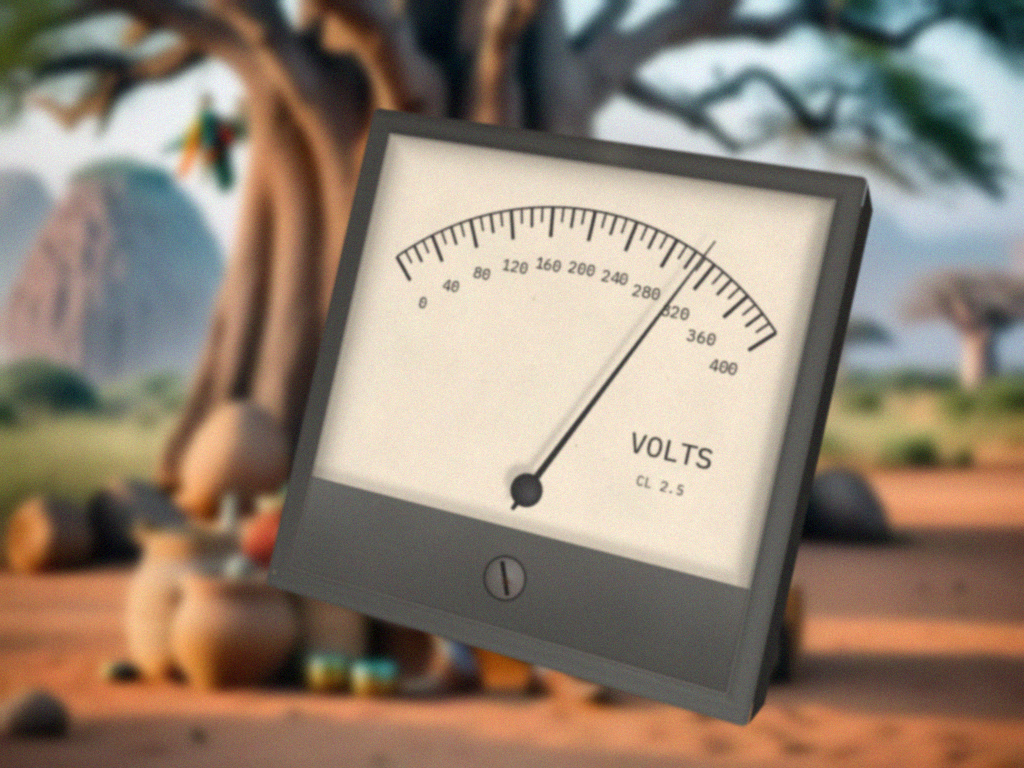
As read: value=310 unit=V
